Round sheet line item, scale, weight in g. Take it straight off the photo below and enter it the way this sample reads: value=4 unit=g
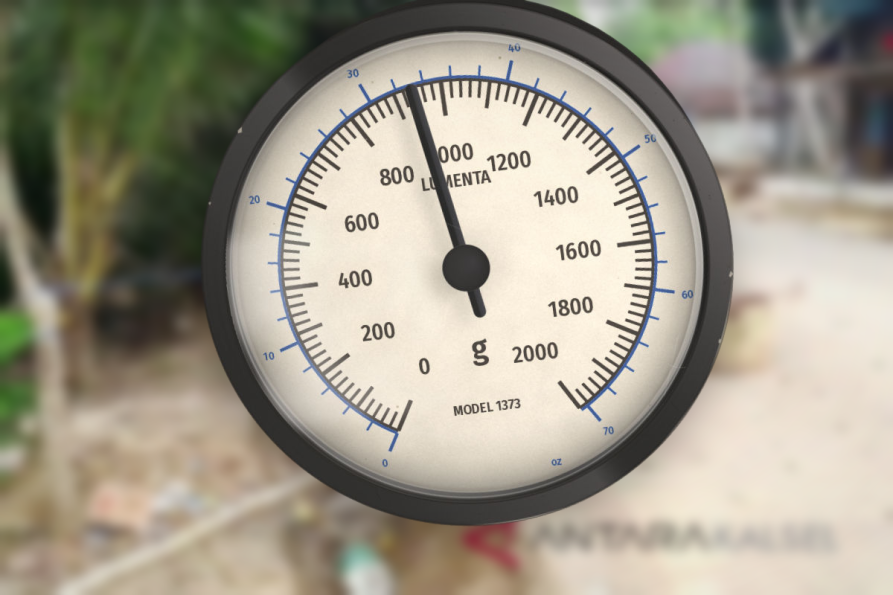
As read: value=940 unit=g
